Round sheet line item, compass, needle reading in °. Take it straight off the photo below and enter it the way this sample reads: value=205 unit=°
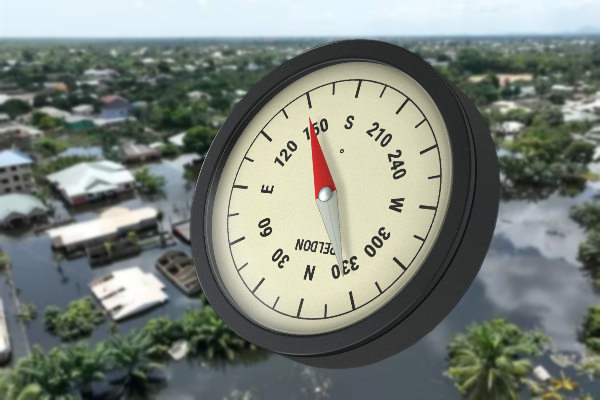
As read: value=150 unit=°
